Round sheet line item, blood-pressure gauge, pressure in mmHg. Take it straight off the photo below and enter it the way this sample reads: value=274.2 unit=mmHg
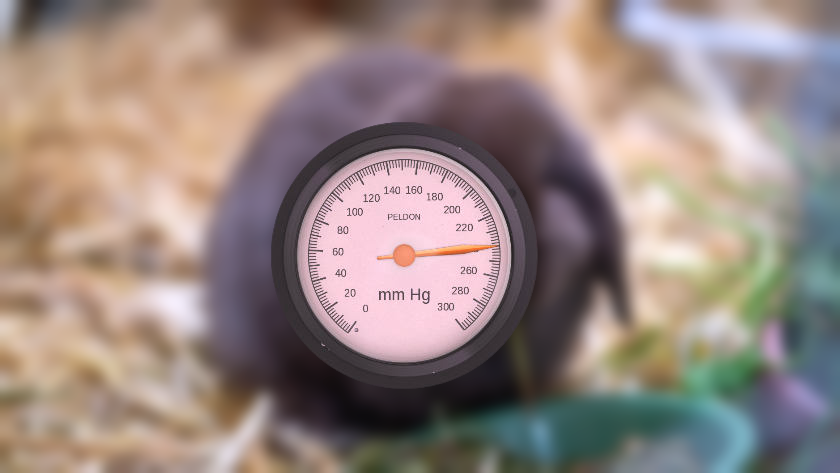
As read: value=240 unit=mmHg
